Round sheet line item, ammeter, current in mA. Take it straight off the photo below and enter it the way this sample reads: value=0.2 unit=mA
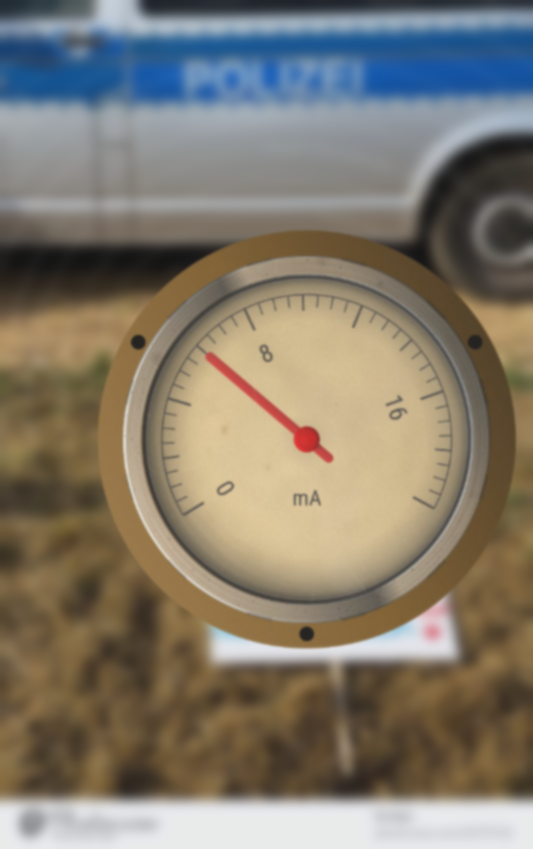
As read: value=6 unit=mA
